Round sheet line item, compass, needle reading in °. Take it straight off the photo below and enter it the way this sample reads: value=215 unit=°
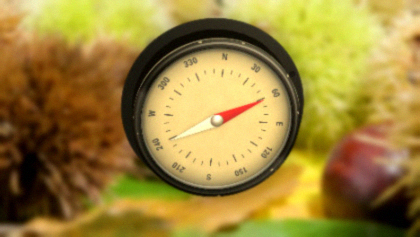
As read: value=60 unit=°
